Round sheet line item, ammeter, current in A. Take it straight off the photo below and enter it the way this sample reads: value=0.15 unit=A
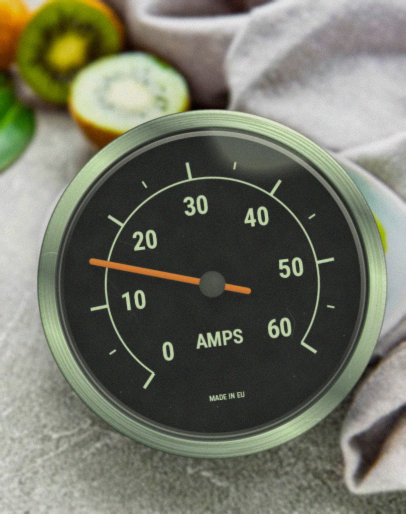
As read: value=15 unit=A
